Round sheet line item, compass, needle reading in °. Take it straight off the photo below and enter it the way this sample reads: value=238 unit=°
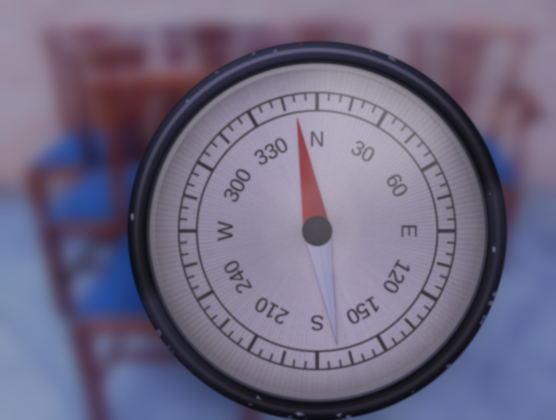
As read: value=350 unit=°
